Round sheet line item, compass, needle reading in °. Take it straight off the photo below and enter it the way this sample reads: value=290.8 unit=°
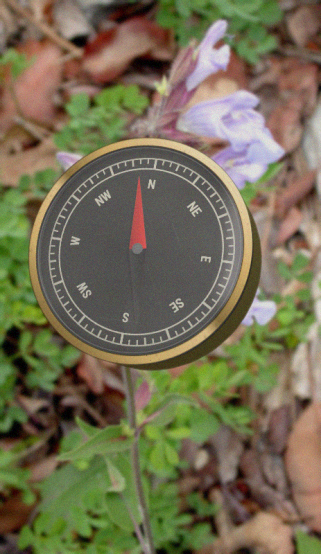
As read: value=350 unit=°
